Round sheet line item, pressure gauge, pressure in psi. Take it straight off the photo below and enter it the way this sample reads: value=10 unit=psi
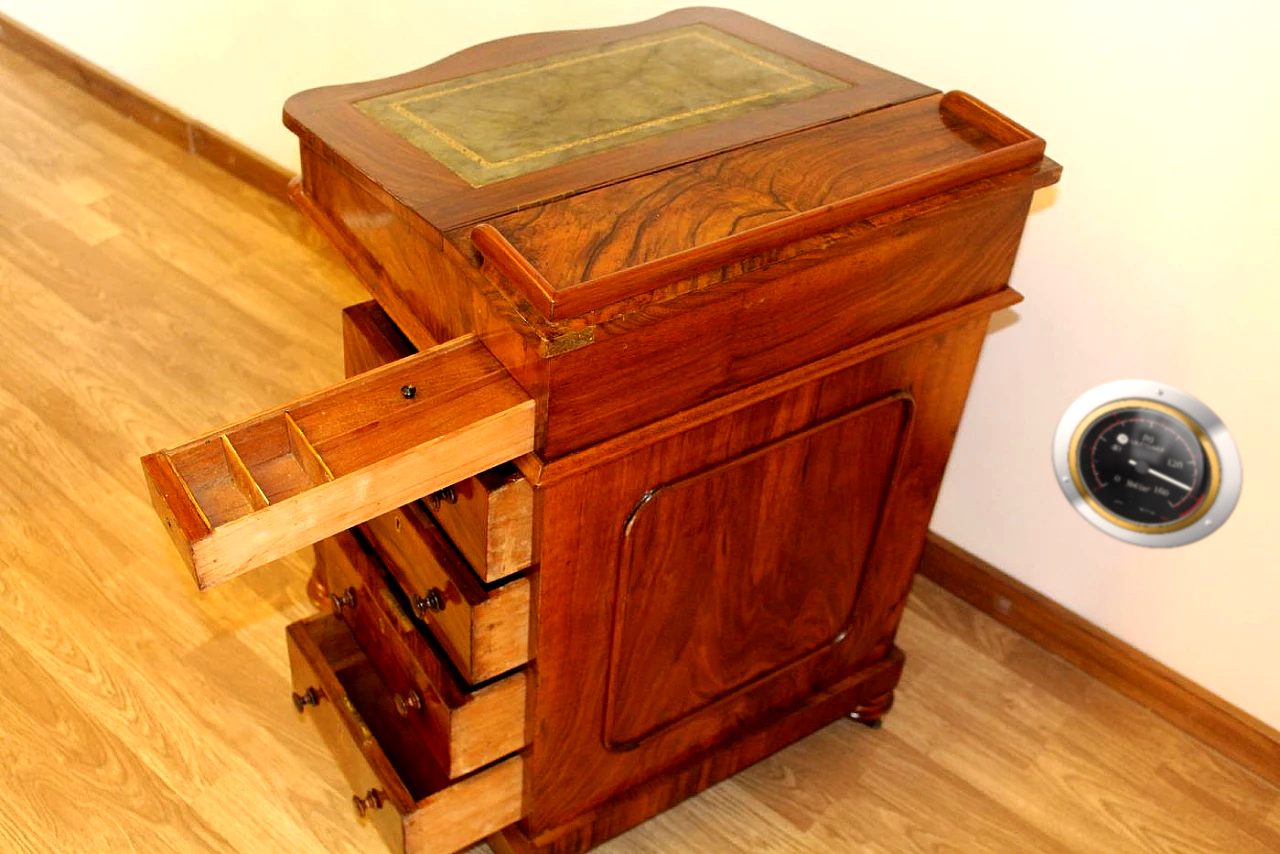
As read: value=140 unit=psi
